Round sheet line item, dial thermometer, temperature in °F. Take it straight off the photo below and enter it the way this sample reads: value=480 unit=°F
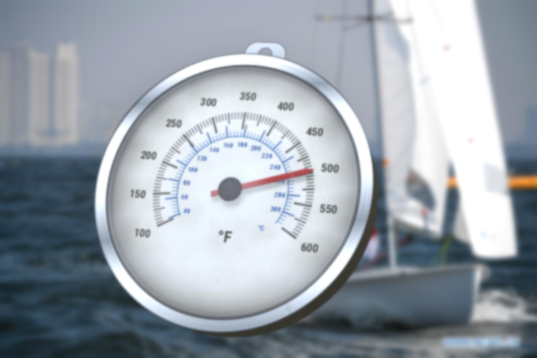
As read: value=500 unit=°F
